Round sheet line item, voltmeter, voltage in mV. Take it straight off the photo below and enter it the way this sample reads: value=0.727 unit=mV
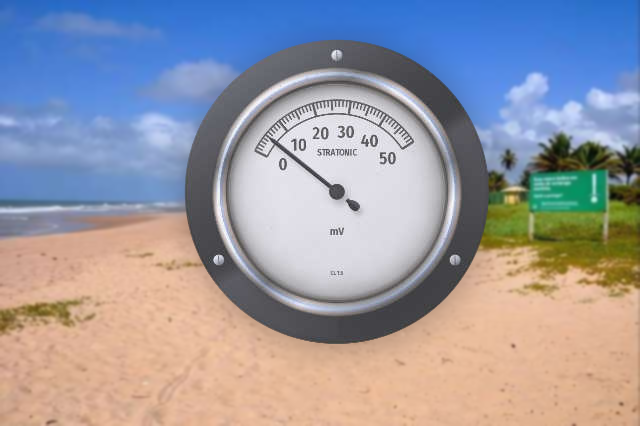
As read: value=5 unit=mV
